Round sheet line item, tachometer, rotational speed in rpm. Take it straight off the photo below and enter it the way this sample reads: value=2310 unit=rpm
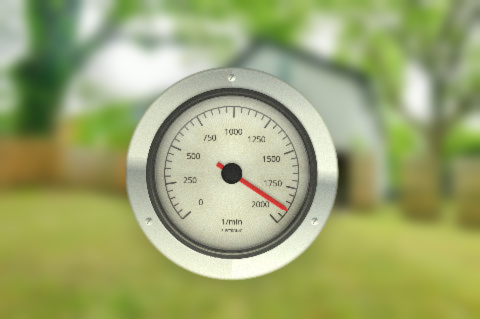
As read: value=1900 unit=rpm
